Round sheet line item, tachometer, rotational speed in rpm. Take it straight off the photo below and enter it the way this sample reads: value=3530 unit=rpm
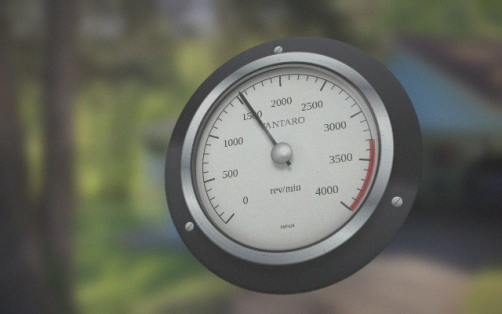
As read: value=1550 unit=rpm
